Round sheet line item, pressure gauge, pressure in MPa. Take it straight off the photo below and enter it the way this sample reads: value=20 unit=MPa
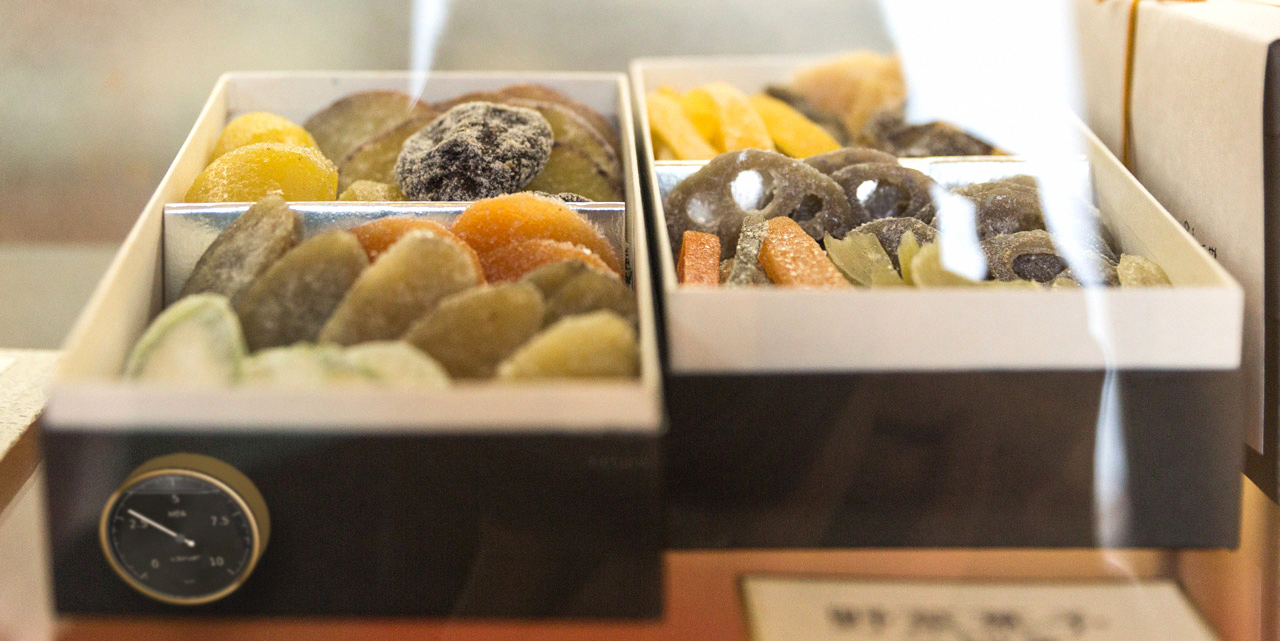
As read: value=3 unit=MPa
